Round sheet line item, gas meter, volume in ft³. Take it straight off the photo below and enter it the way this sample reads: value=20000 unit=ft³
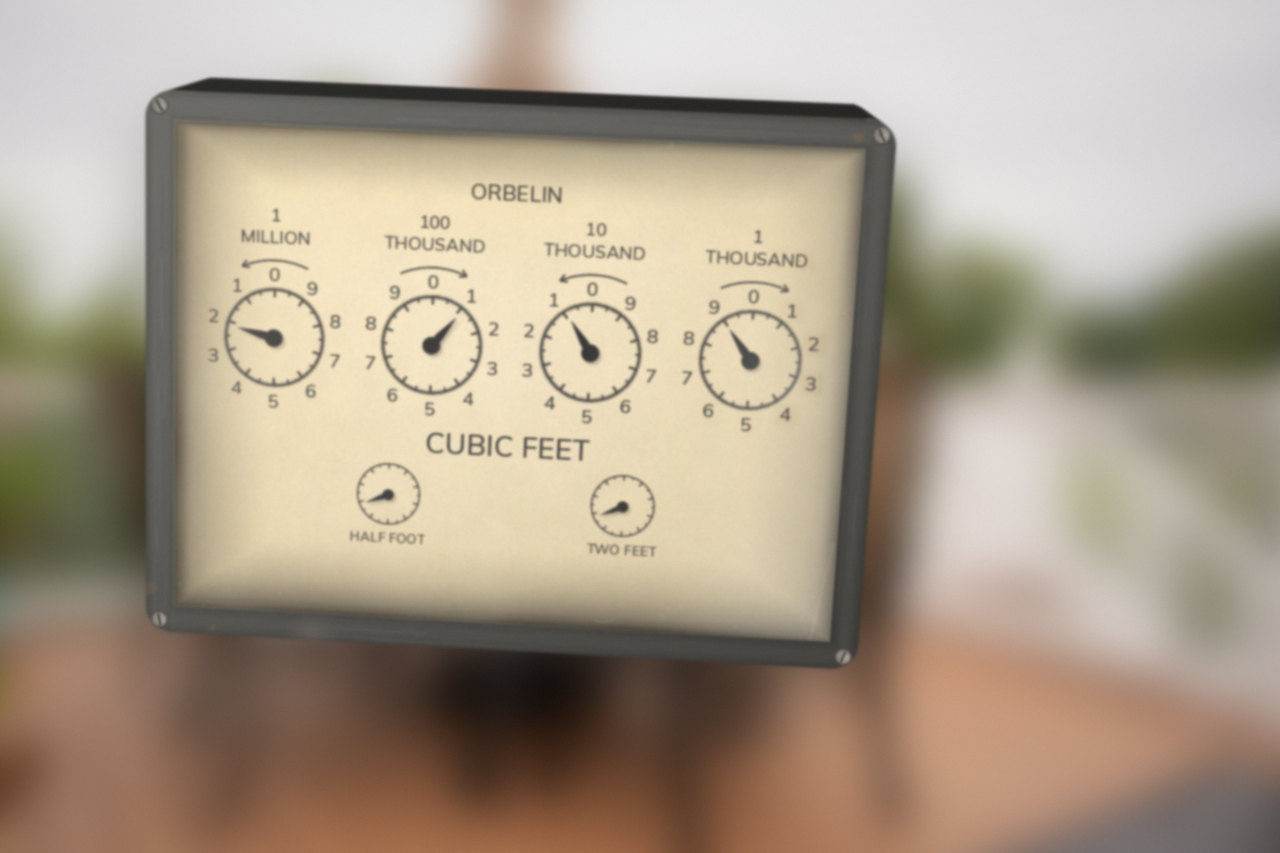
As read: value=210900 unit=ft³
